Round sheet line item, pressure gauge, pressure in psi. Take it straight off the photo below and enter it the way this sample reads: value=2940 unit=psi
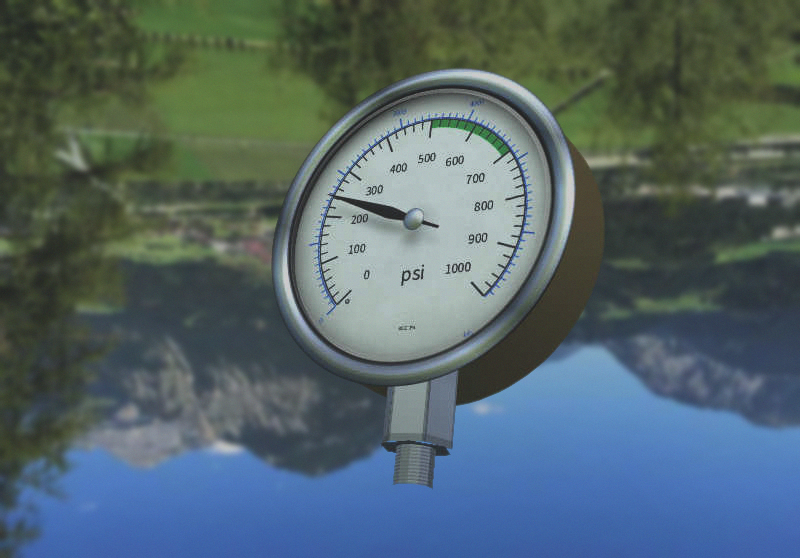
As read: value=240 unit=psi
